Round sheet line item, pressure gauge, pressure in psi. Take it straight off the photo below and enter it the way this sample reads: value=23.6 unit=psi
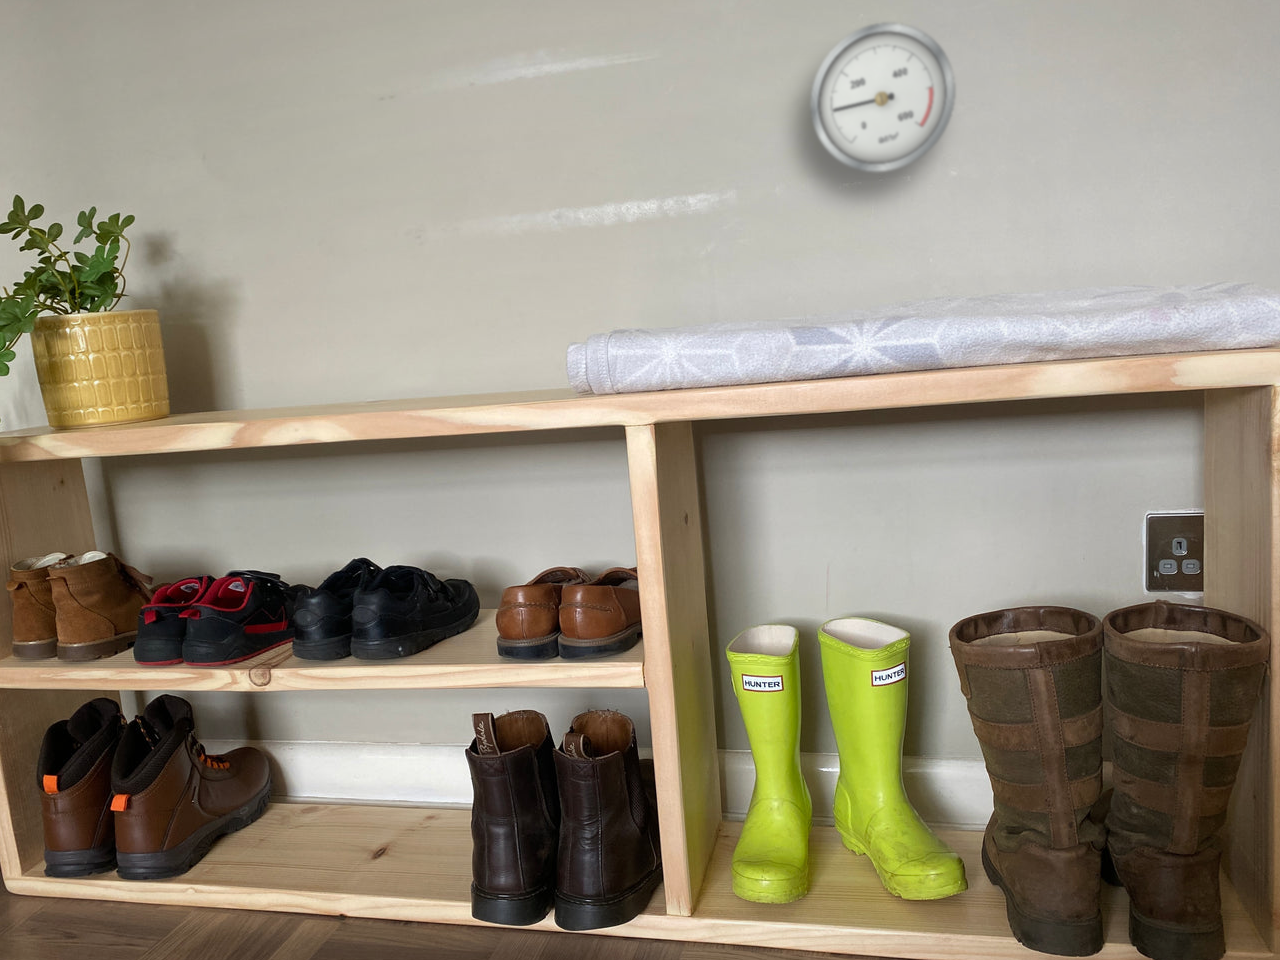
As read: value=100 unit=psi
